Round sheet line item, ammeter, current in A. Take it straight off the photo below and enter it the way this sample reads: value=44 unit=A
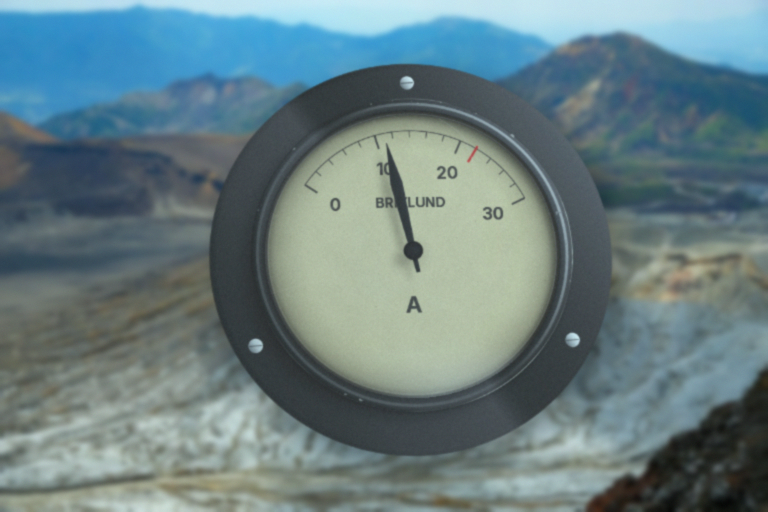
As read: value=11 unit=A
